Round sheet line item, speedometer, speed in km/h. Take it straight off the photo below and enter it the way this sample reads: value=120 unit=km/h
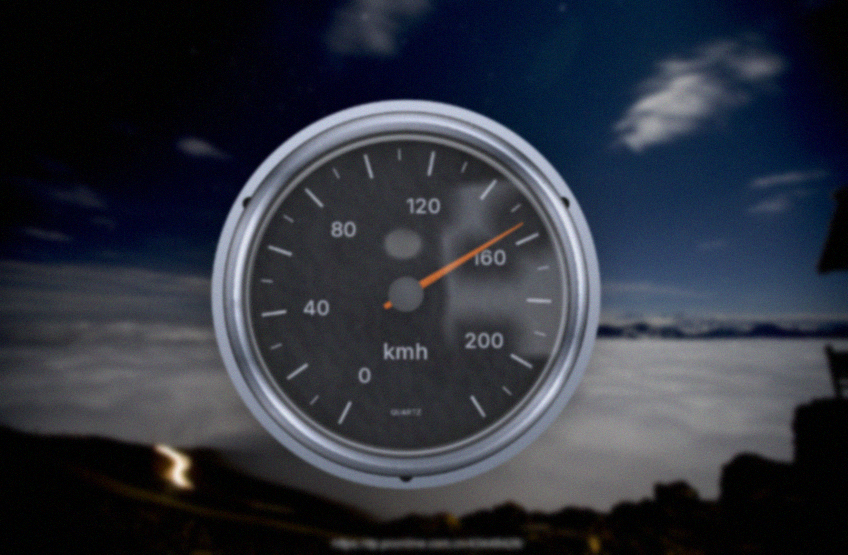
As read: value=155 unit=km/h
